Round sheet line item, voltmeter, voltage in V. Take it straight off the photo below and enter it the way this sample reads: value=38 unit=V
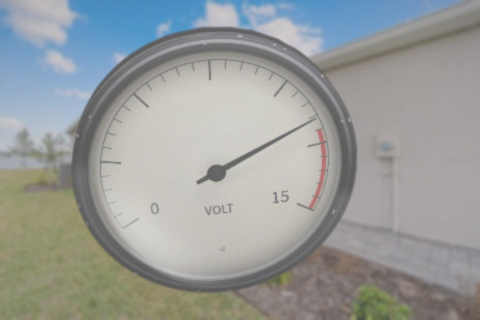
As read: value=11.5 unit=V
